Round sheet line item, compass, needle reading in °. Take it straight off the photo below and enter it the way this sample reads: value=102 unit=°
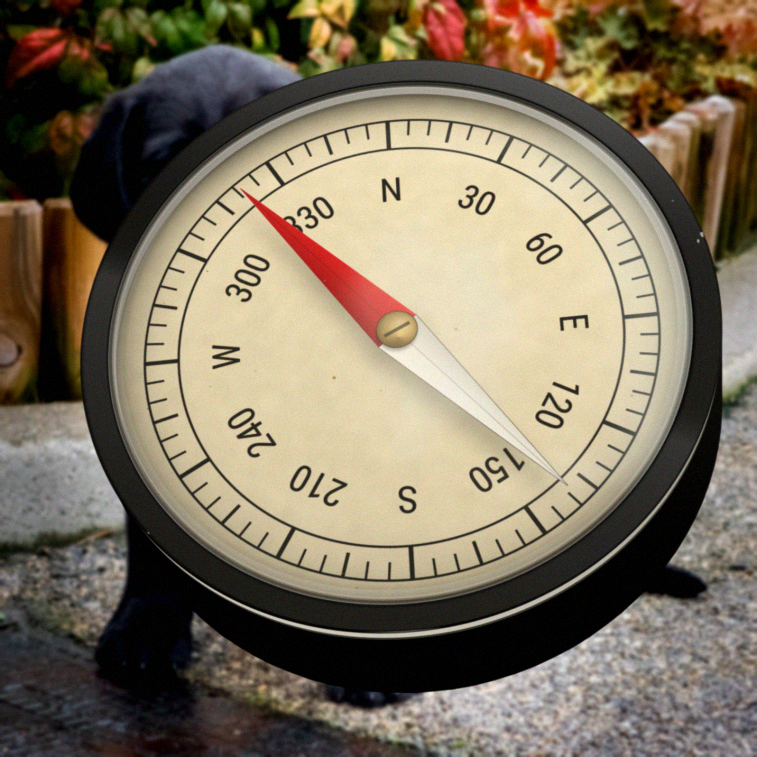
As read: value=320 unit=°
